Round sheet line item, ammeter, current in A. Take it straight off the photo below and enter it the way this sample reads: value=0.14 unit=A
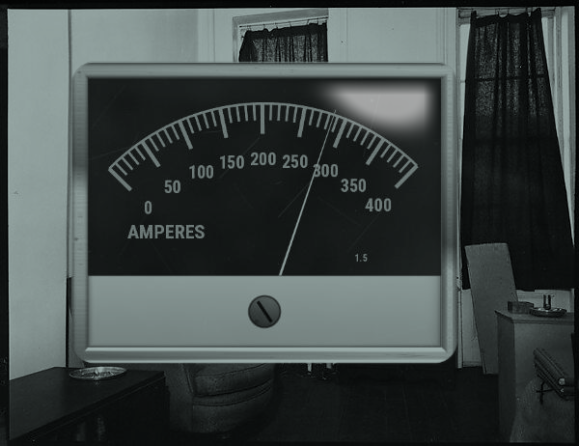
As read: value=285 unit=A
